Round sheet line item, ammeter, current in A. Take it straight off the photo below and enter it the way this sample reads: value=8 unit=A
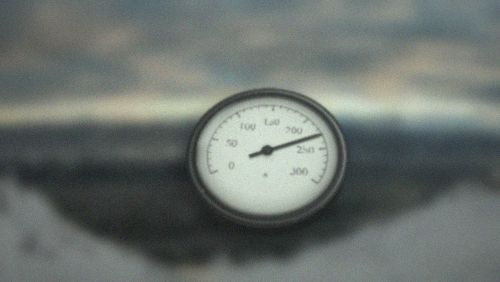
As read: value=230 unit=A
